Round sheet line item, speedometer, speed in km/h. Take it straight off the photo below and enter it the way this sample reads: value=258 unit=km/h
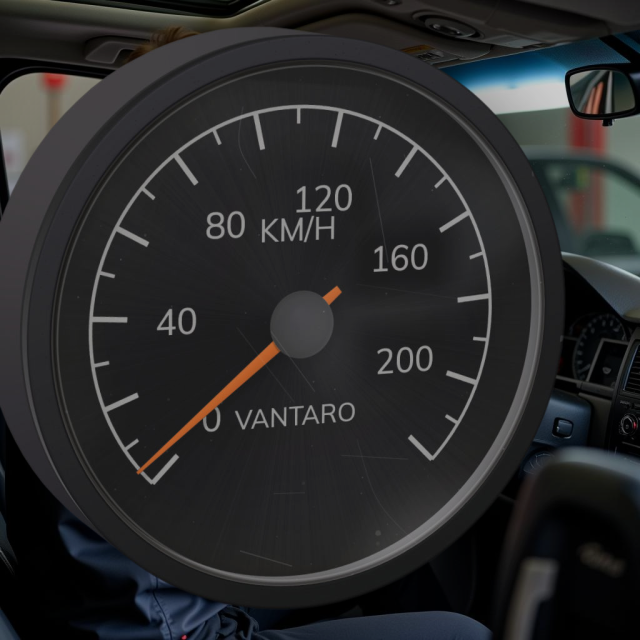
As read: value=5 unit=km/h
